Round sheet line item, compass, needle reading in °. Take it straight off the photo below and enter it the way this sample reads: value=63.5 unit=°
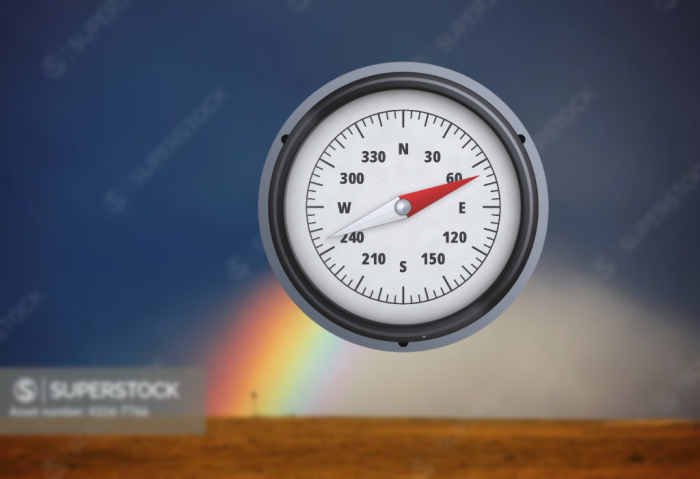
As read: value=67.5 unit=°
